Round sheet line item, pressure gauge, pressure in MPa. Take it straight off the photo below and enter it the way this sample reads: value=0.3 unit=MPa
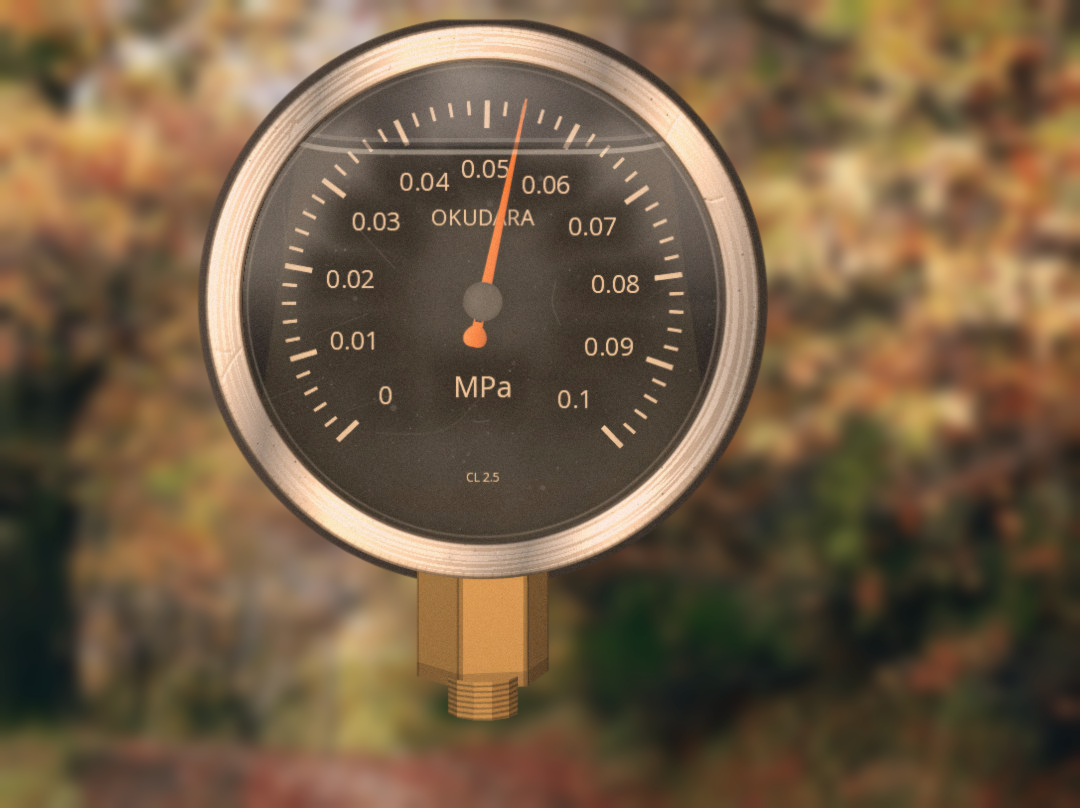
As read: value=0.054 unit=MPa
